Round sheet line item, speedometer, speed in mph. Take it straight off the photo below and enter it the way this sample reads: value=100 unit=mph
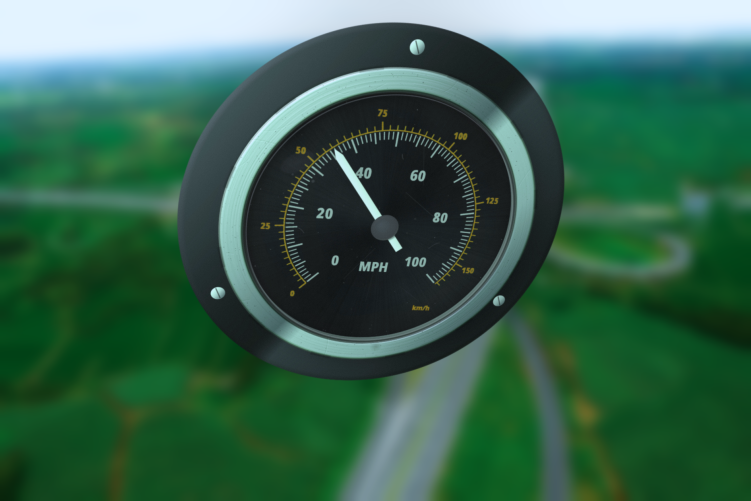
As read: value=36 unit=mph
